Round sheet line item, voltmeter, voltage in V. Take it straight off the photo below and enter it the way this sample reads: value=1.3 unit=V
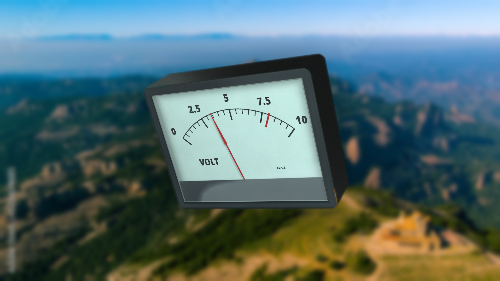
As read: value=3.5 unit=V
